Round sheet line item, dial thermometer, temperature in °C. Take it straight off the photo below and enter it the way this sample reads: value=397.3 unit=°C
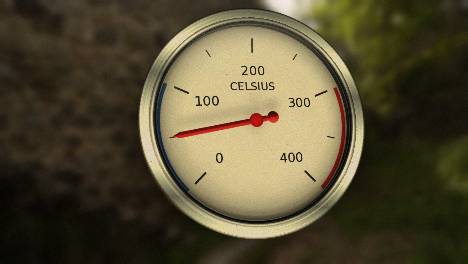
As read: value=50 unit=°C
